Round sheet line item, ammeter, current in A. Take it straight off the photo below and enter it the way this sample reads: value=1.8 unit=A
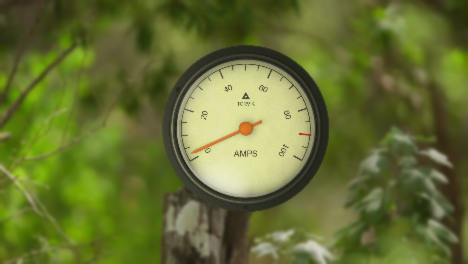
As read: value=2.5 unit=A
